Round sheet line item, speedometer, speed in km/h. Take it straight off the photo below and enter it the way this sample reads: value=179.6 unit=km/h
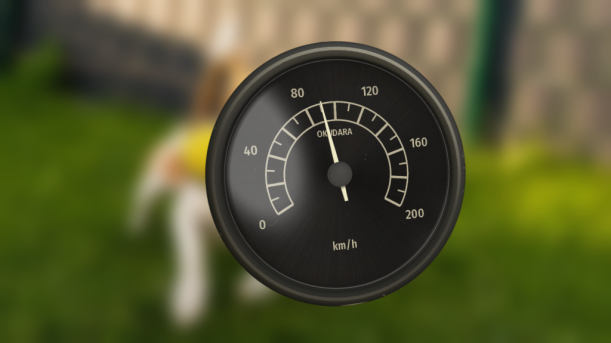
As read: value=90 unit=km/h
